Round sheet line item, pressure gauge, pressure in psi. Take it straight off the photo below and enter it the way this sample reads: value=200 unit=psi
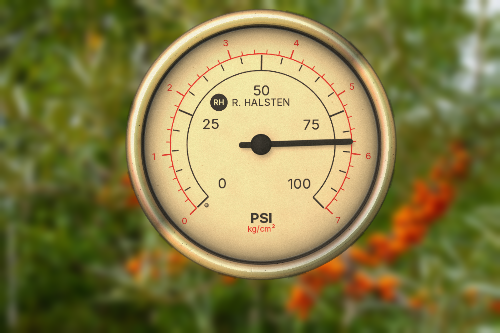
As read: value=82.5 unit=psi
